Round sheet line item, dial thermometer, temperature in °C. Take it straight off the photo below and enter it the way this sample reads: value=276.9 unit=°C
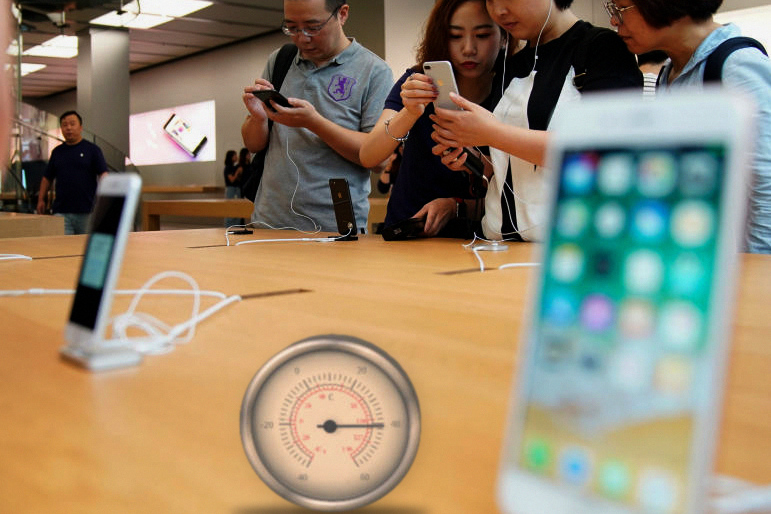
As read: value=40 unit=°C
